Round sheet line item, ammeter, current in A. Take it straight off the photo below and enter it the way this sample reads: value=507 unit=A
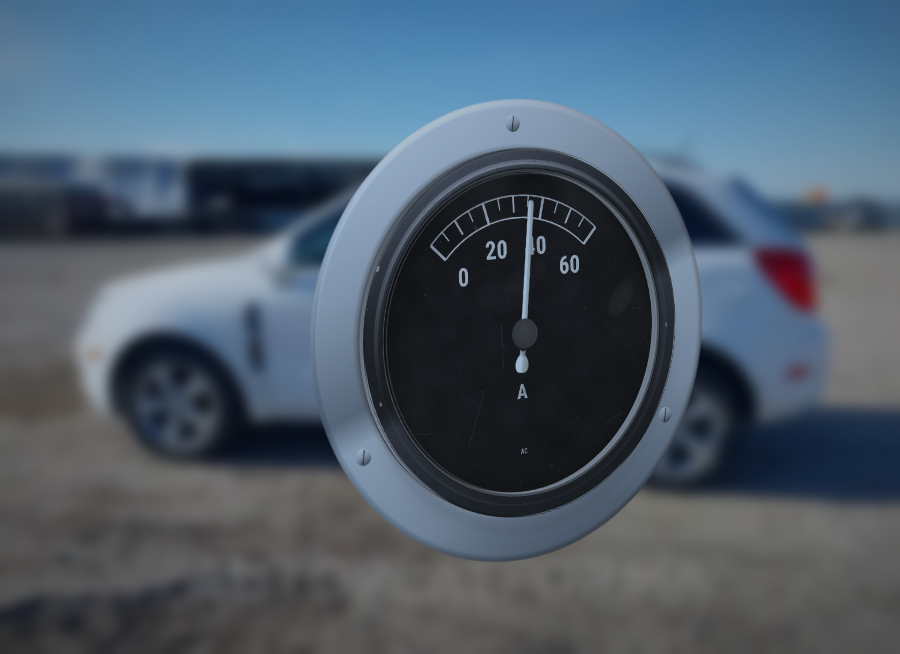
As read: value=35 unit=A
